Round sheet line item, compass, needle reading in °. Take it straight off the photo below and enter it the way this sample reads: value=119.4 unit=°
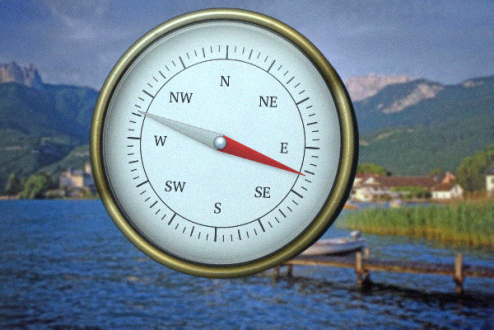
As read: value=107.5 unit=°
